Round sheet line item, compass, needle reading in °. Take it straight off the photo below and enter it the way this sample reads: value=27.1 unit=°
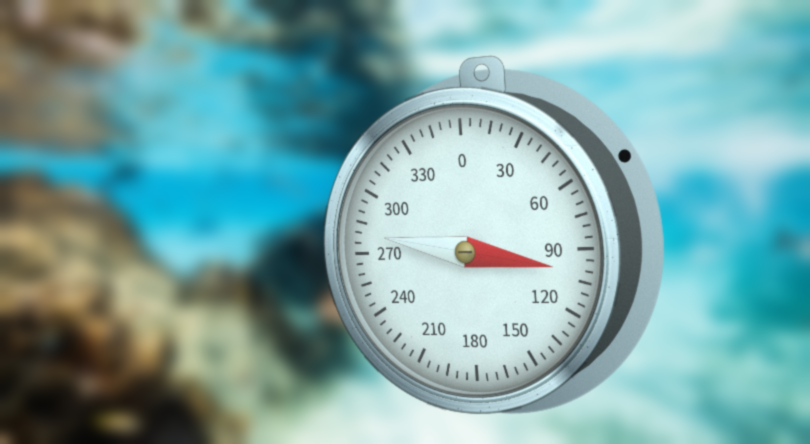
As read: value=100 unit=°
